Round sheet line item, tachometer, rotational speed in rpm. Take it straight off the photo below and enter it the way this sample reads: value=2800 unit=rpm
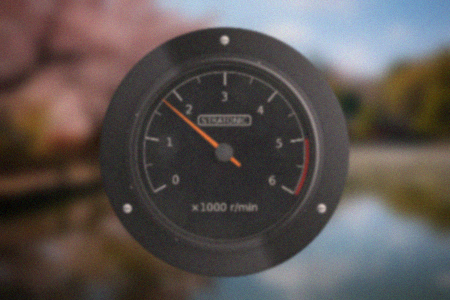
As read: value=1750 unit=rpm
